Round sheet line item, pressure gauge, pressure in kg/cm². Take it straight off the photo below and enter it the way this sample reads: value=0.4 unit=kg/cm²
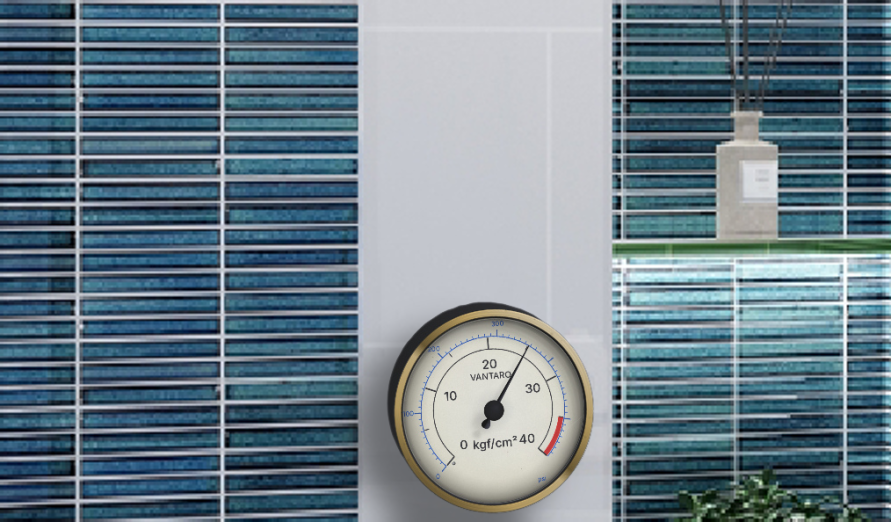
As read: value=25 unit=kg/cm²
